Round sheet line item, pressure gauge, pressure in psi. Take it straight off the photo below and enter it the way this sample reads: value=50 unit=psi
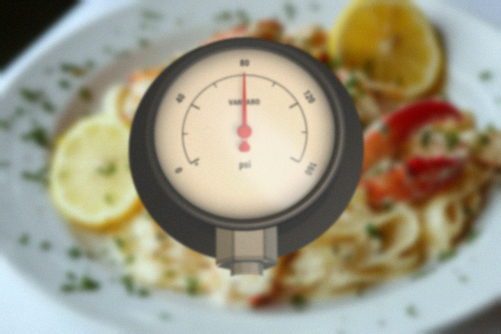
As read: value=80 unit=psi
